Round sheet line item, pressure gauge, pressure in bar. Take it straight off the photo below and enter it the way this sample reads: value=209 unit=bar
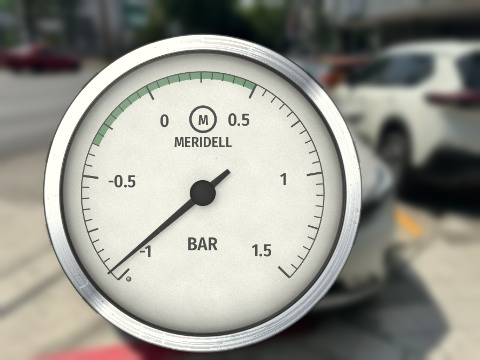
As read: value=-0.95 unit=bar
